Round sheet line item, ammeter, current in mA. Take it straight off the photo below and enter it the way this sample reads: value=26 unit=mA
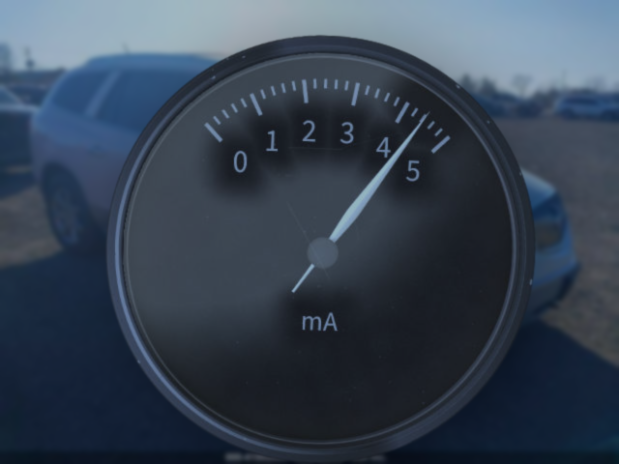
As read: value=4.4 unit=mA
